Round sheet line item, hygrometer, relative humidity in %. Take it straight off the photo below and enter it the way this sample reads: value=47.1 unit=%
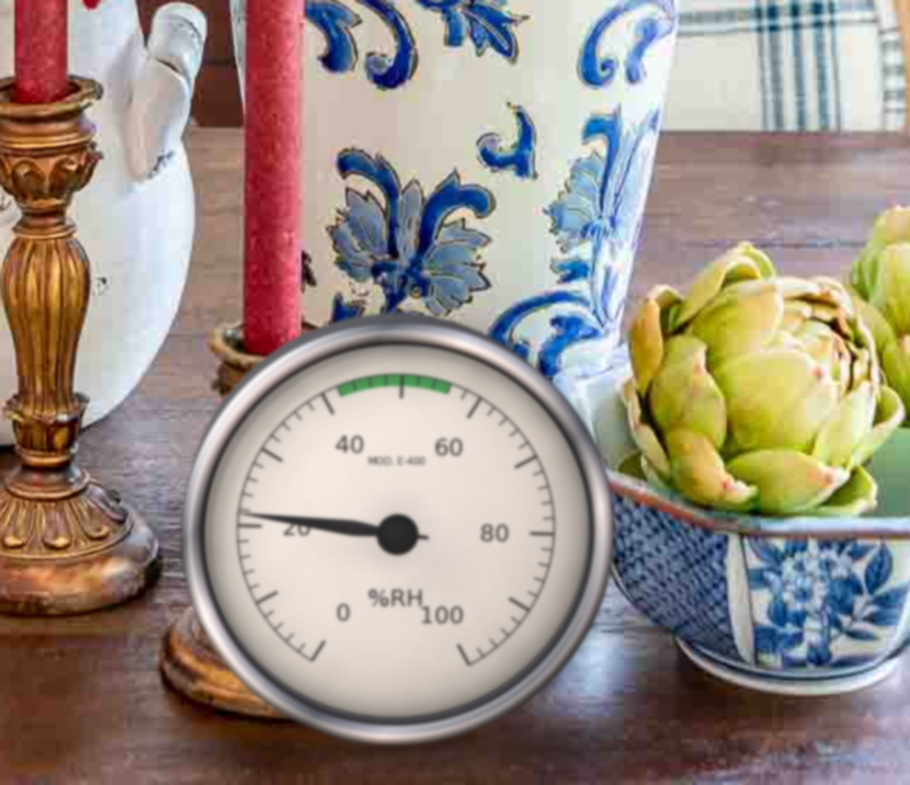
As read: value=22 unit=%
